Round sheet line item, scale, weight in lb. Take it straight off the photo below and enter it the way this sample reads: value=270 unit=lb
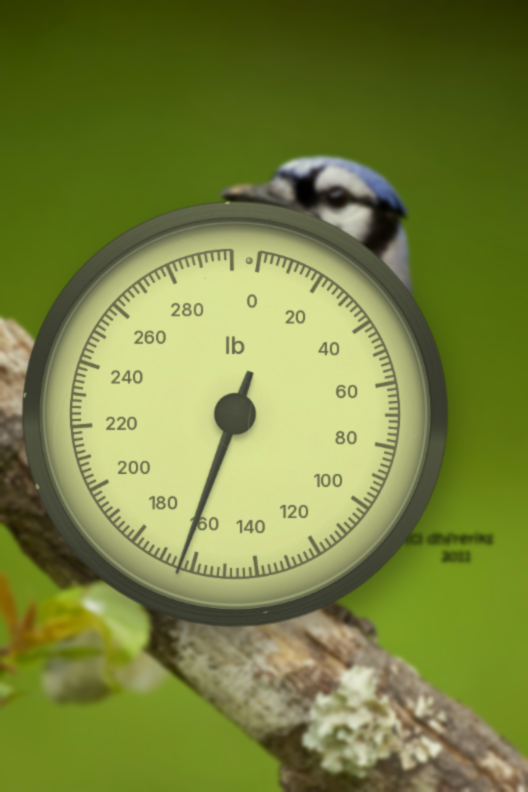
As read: value=164 unit=lb
